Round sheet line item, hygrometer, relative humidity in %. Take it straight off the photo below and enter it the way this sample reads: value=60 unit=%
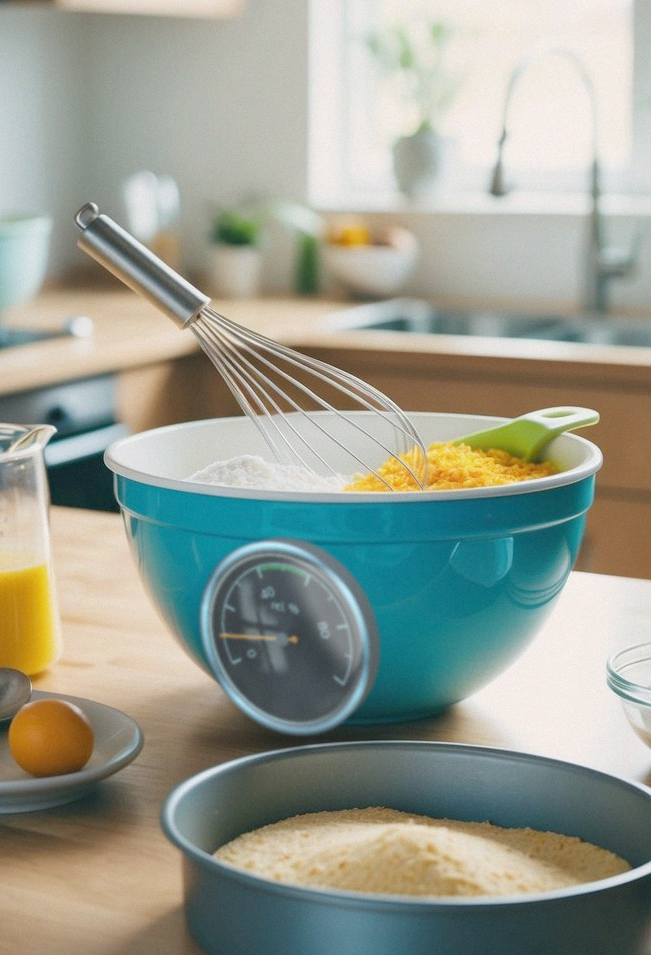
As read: value=10 unit=%
